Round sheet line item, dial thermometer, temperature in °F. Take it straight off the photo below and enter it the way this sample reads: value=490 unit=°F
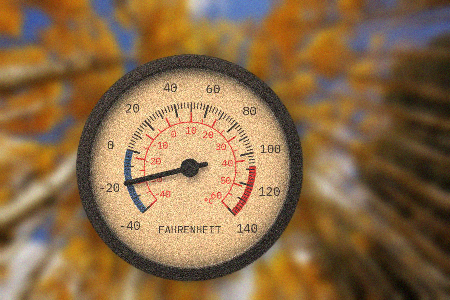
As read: value=-20 unit=°F
